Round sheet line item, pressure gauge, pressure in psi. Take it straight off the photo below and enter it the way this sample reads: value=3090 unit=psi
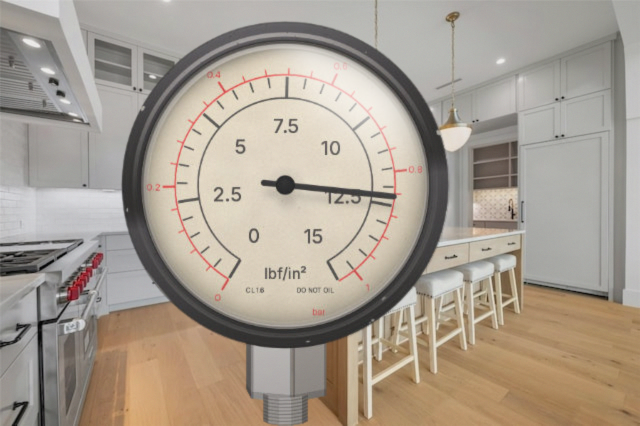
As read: value=12.25 unit=psi
